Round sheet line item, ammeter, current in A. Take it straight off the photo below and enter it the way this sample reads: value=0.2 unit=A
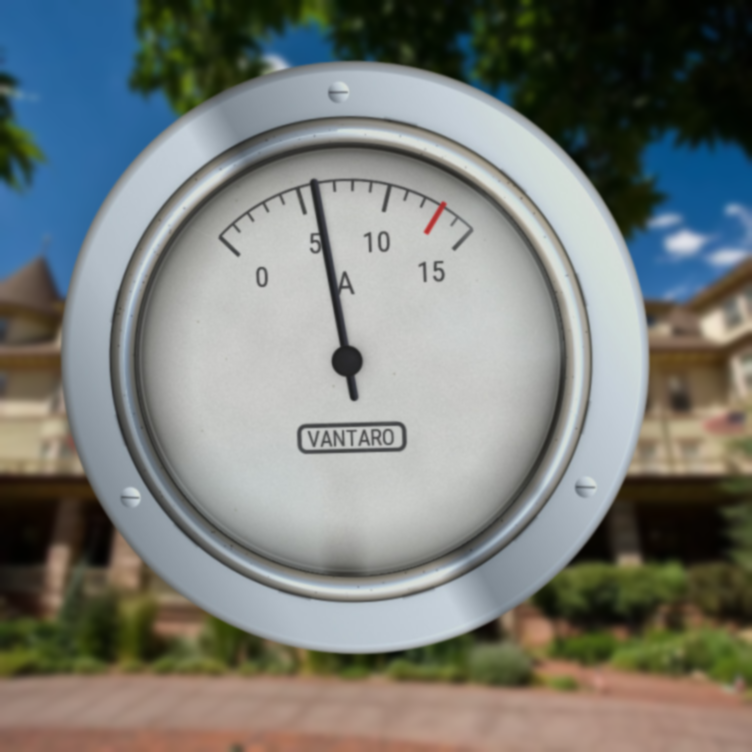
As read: value=6 unit=A
